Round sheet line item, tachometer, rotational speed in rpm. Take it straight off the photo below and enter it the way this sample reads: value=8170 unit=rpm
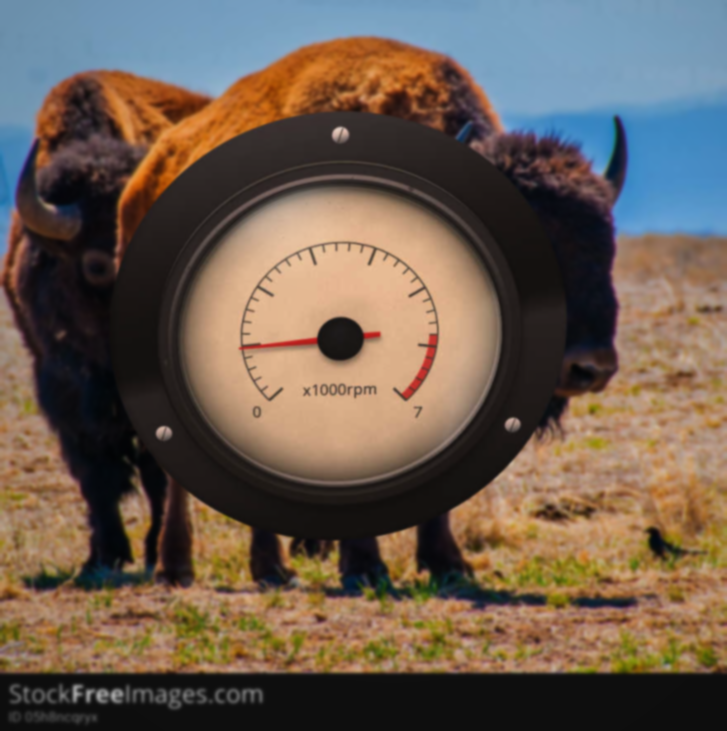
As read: value=1000 unit=rpm
